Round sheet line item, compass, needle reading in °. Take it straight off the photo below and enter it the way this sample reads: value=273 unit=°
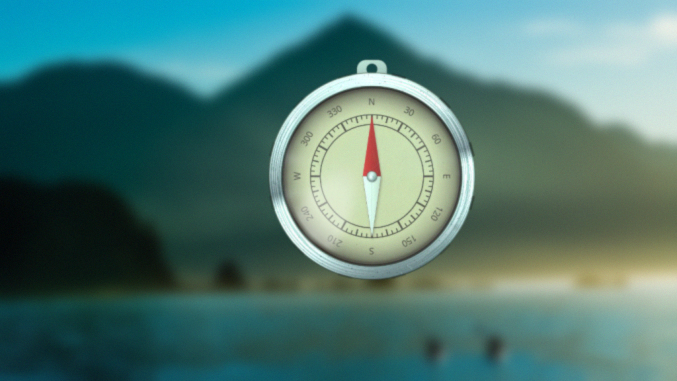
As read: value=0 unit=°
